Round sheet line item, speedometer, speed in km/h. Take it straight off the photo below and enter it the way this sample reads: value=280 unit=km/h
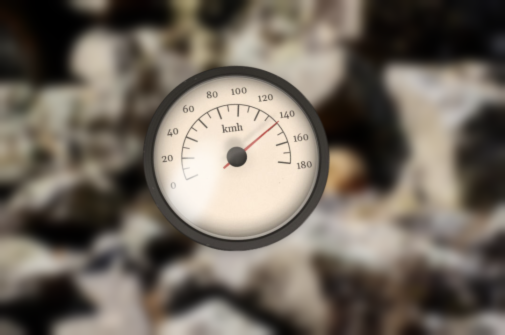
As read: value=140 unit=km/h
